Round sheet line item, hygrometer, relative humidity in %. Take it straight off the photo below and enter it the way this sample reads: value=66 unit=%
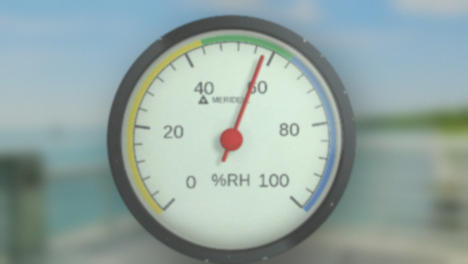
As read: value=58 unit=%
